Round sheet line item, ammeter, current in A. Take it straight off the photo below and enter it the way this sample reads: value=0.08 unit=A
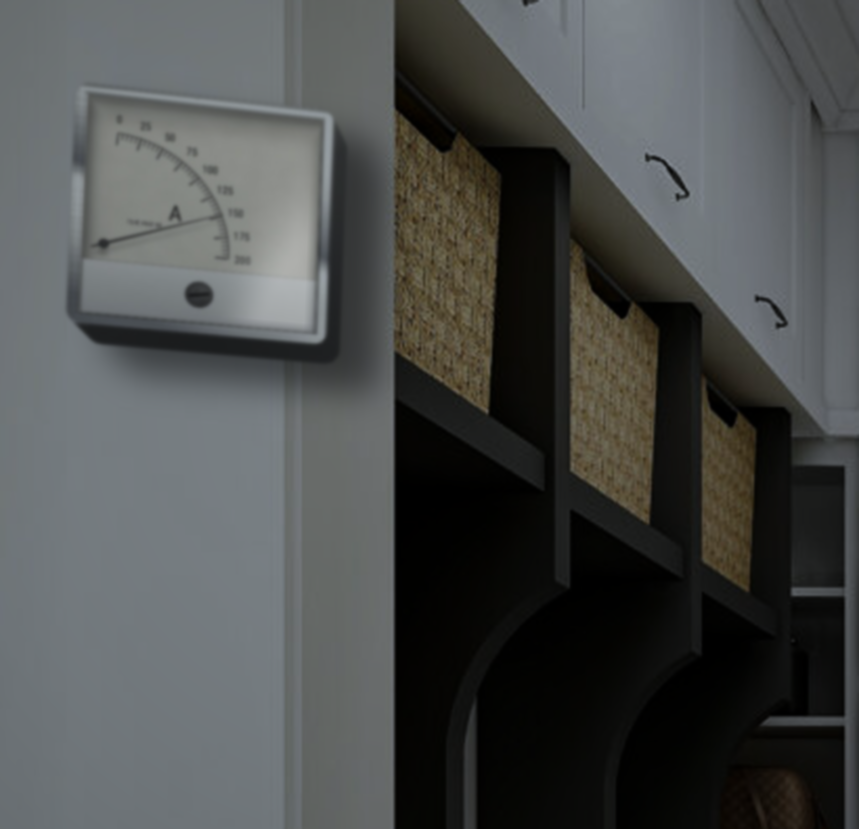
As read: value=150 unit=A
